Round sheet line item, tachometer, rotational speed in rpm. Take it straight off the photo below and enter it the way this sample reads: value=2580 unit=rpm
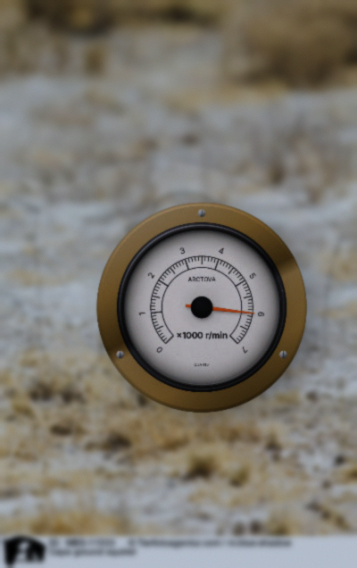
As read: value=6000 unit=rpm
